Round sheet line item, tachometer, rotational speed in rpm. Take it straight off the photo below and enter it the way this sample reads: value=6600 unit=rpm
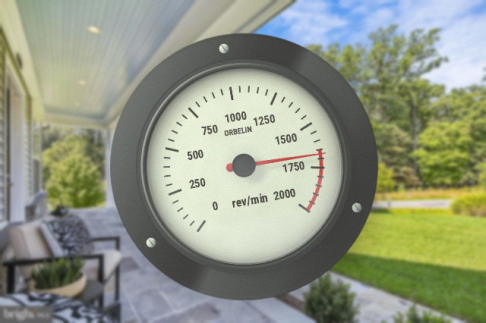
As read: value=1675 unit=rpm
